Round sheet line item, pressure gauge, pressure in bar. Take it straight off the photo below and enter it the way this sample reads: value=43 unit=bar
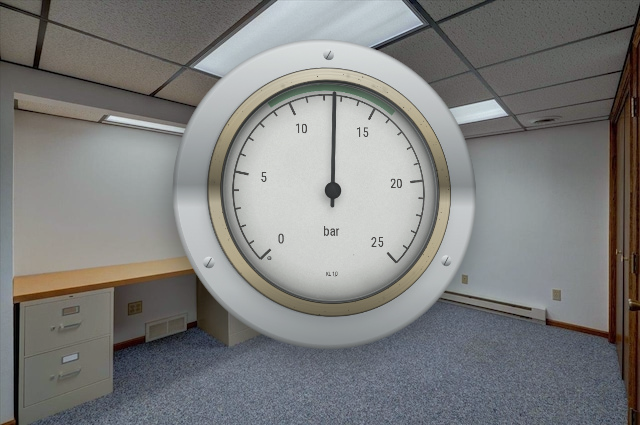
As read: value=12.5 unit=bar
